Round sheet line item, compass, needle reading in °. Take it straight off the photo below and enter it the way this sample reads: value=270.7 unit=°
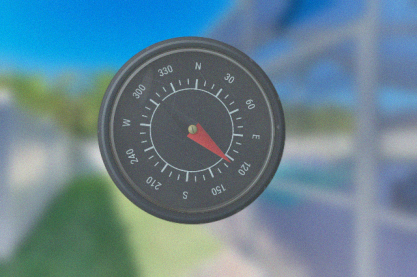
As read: value=125 unit=°
